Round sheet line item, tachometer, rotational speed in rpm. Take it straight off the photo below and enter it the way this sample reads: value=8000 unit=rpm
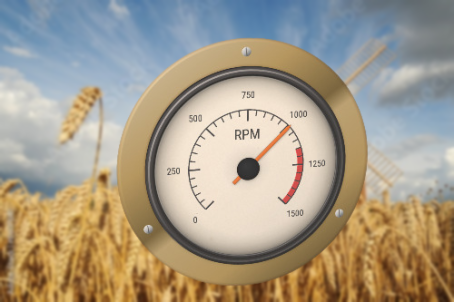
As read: value=1000 unit=rpm
